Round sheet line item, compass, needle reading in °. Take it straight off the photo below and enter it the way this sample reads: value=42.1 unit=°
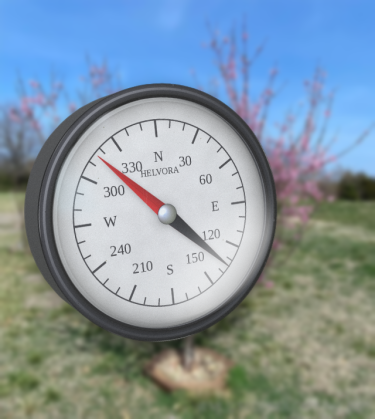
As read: value=315 unit=°
